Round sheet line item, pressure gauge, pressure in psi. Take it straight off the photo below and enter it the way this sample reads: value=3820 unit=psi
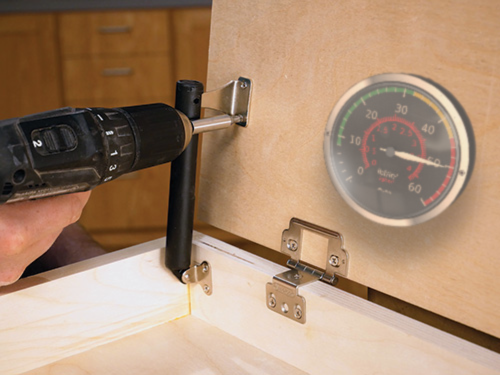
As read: value=50 unit=psi
